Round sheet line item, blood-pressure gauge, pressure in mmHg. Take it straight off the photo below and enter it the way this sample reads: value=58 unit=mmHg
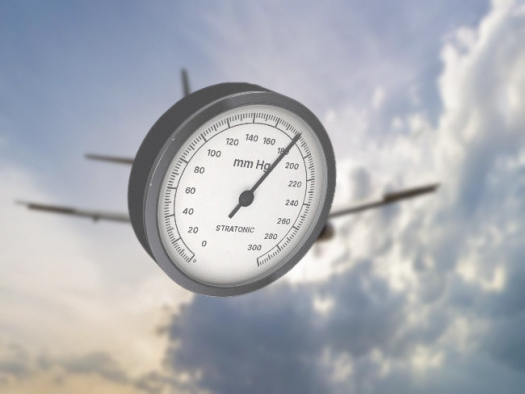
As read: value=180 unit=mmHg
